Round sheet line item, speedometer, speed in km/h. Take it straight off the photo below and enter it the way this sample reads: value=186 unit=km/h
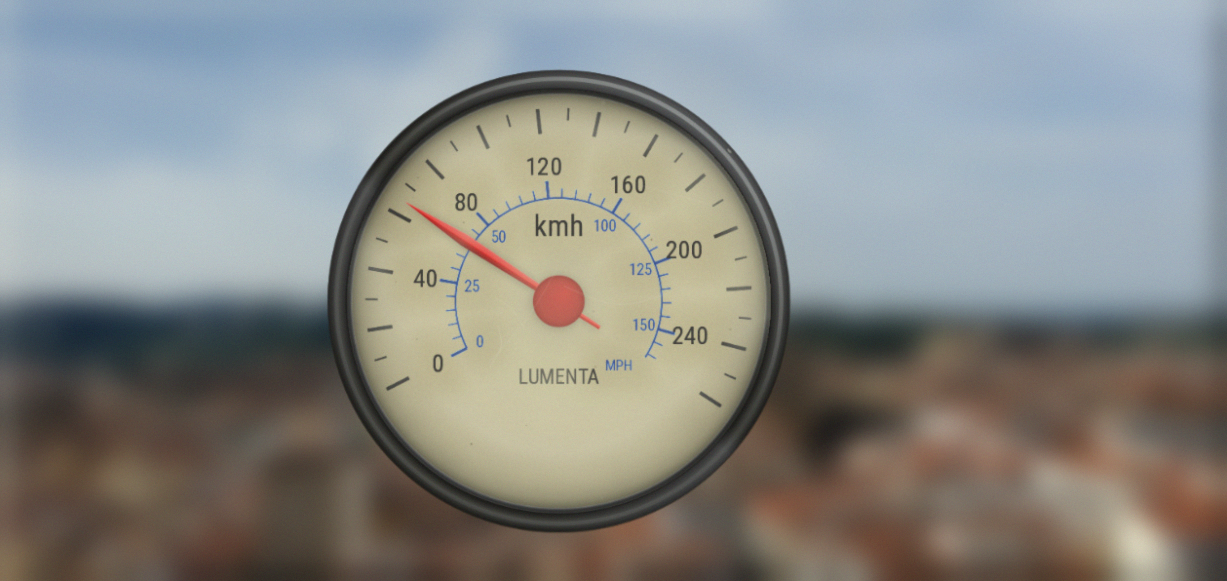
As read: value=65 unit=km/h
